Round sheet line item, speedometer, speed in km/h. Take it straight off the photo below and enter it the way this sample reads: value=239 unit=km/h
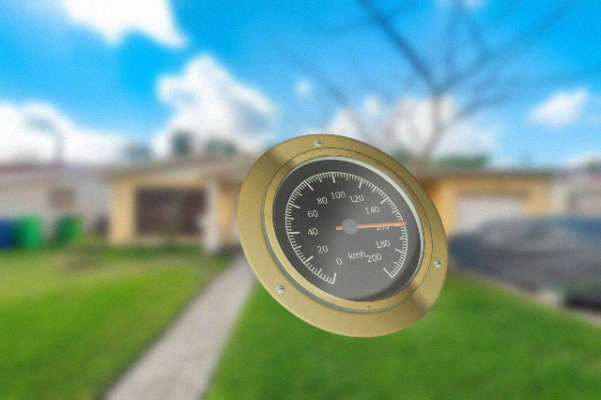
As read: value=160 unit=km/h
